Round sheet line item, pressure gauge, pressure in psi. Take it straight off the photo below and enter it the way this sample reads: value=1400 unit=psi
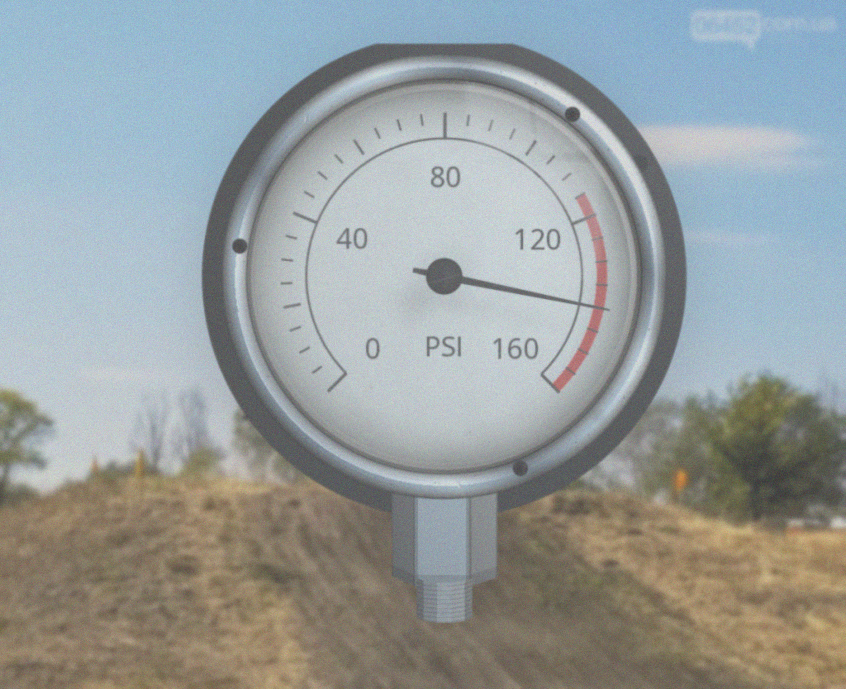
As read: value=140 unit=psi
